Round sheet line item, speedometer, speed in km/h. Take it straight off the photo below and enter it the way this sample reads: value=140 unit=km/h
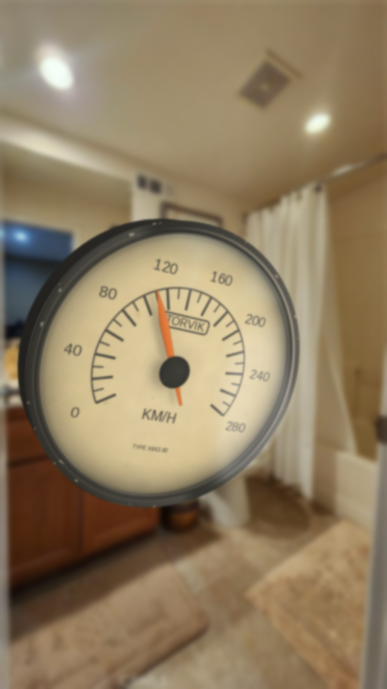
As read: value=110 unit=km/h
